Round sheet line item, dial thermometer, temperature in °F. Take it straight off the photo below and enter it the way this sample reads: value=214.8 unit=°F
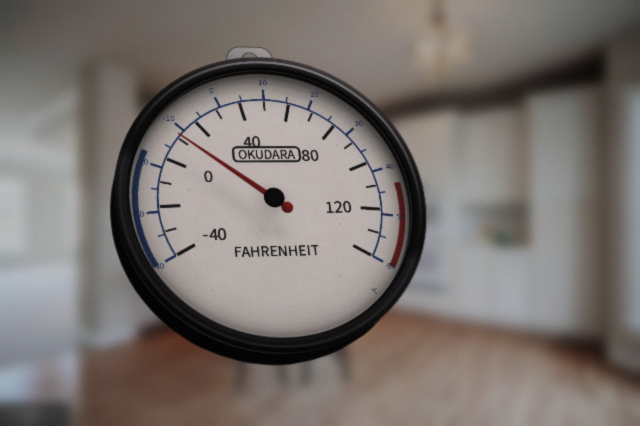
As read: value=10 unit=°F
